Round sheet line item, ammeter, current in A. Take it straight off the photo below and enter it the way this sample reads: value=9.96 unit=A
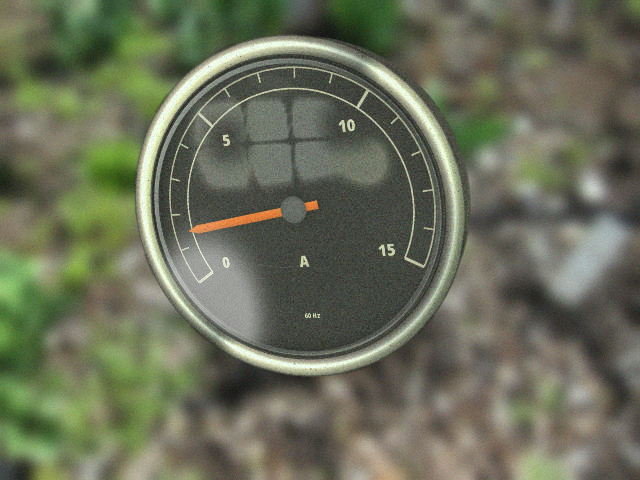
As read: value=1.5 unit=A
